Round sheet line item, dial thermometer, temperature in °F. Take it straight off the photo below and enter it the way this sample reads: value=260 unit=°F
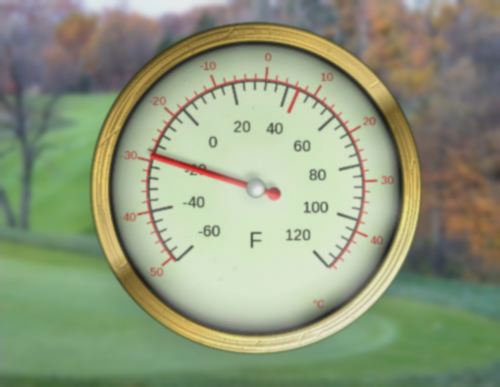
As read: value=-20 unit=°F
